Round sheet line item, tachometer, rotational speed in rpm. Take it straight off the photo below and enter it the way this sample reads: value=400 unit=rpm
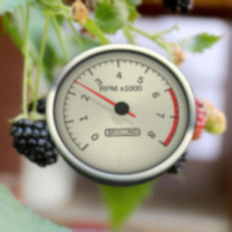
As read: value=2400 unit=rpm
